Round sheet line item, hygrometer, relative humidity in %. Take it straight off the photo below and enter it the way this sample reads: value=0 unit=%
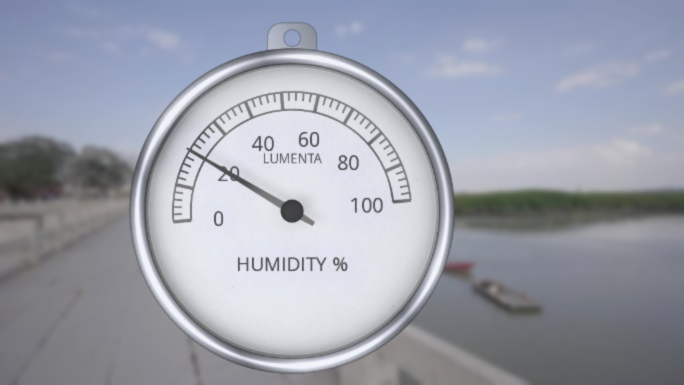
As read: value=20 unit=%
